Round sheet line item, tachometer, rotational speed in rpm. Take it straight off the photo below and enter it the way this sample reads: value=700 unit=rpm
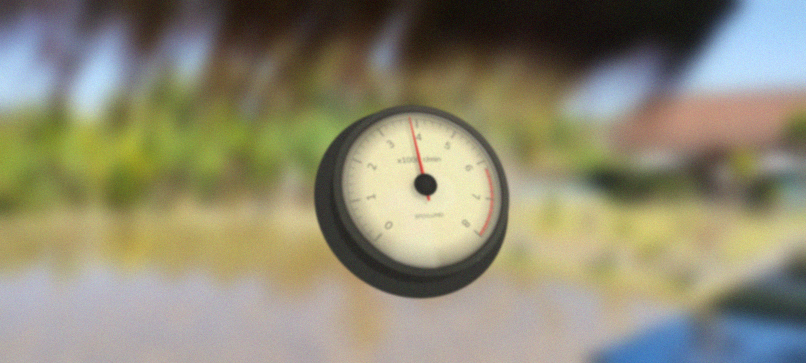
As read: value=3800 unit=rpm
